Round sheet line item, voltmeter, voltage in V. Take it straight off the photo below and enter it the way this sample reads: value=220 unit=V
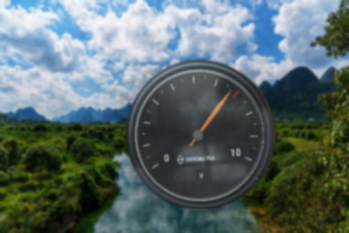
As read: value=6.75 unit=V
